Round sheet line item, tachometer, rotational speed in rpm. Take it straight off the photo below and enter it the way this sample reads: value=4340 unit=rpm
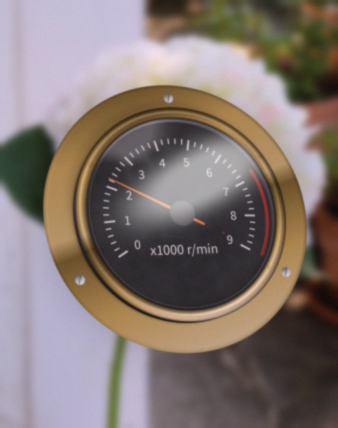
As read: value=2200 unit=rpm
